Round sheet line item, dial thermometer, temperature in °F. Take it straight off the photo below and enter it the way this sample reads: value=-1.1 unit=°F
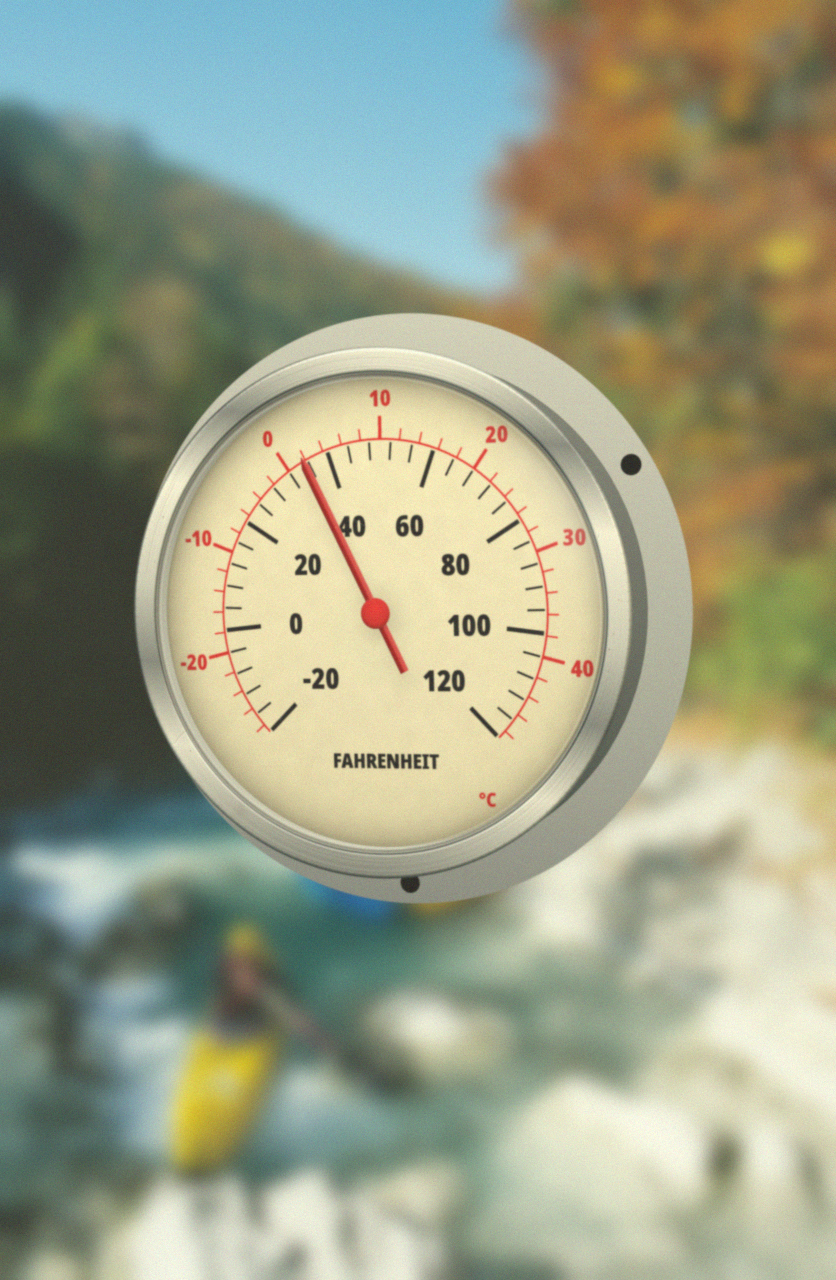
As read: value=36 unit=°F
